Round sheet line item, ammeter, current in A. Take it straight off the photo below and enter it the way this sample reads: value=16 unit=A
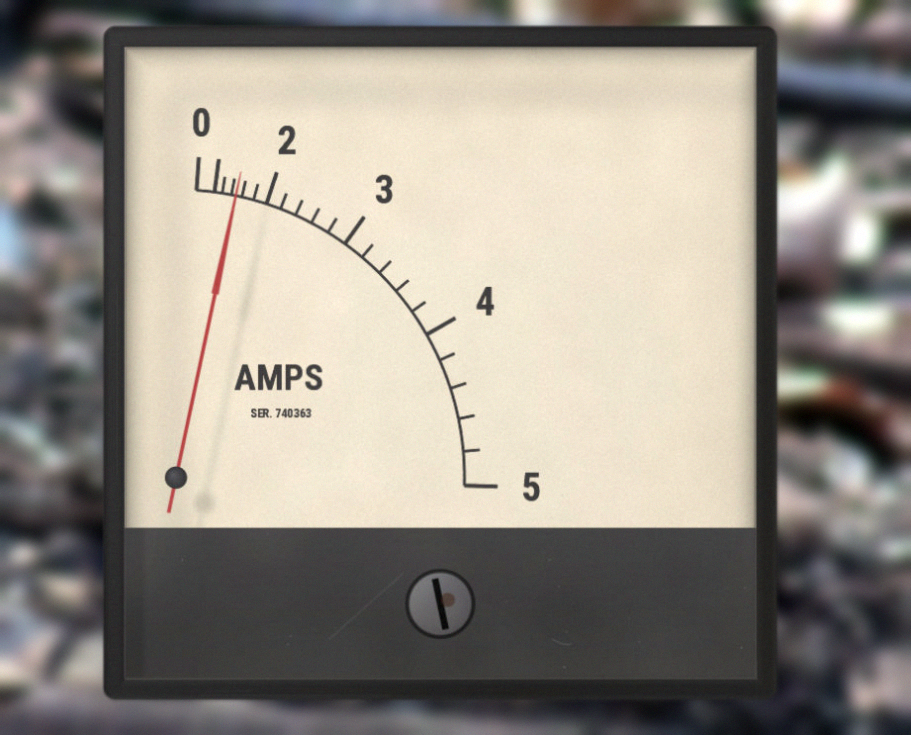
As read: value=1.5 unit=A
